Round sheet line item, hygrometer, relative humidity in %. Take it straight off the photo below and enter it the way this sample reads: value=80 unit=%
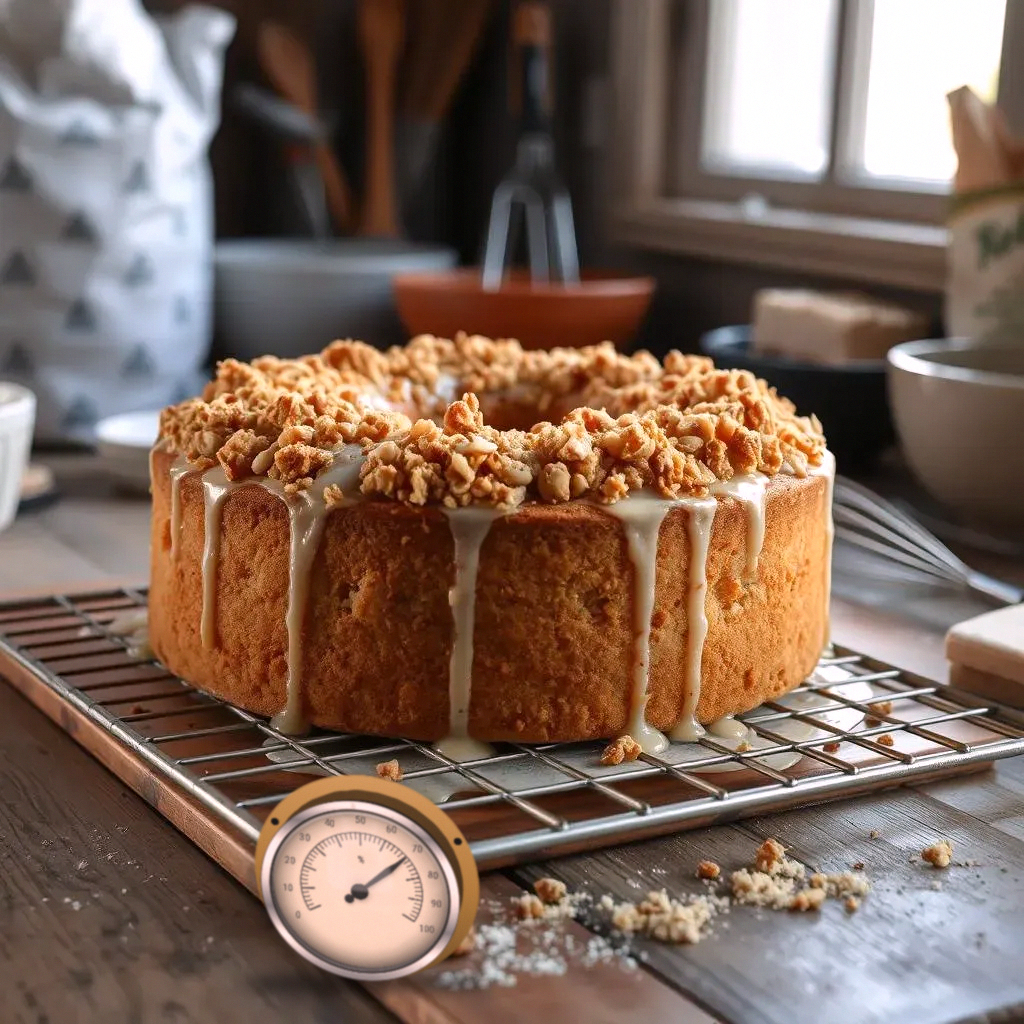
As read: value=70 unit=%
